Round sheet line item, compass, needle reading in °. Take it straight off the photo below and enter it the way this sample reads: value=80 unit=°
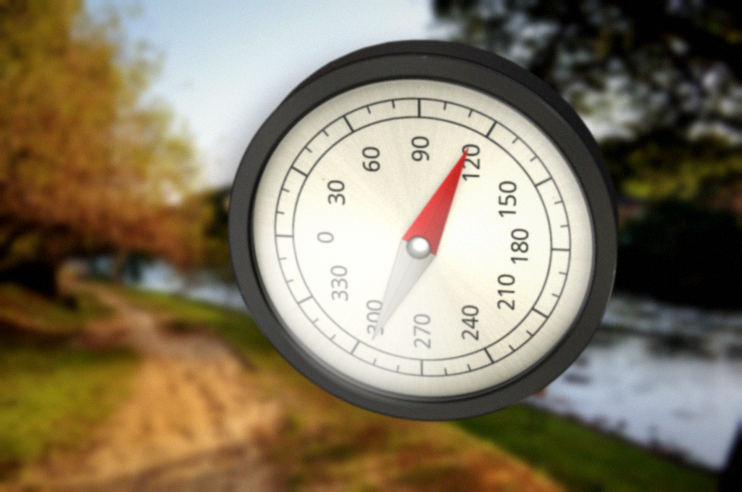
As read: value=115 unit=°
